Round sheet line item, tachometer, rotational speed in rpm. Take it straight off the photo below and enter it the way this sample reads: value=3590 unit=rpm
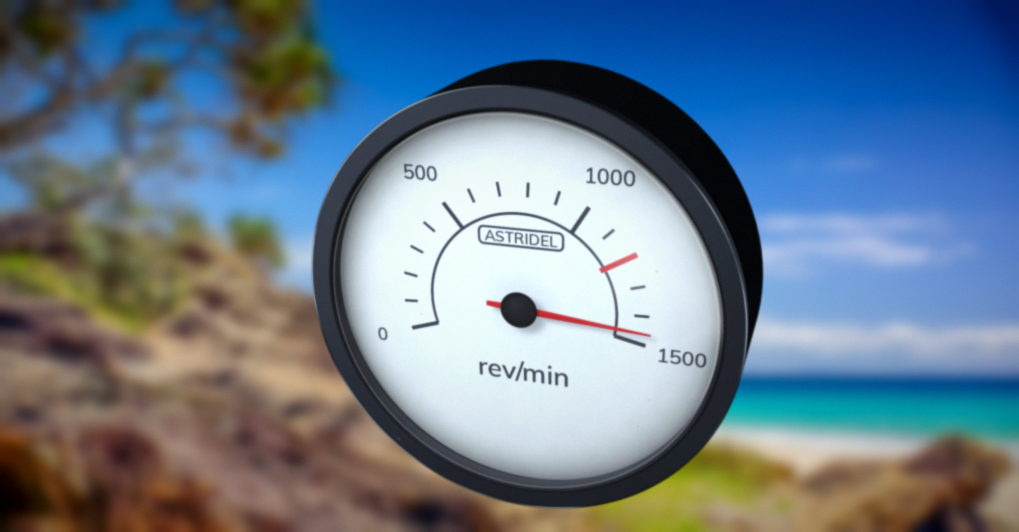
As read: value=1450 unit=rpm
